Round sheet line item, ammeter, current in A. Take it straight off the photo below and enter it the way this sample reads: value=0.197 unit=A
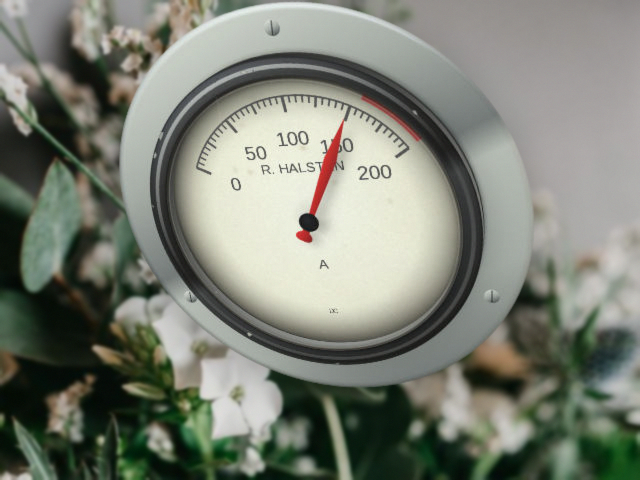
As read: value=150 unit=A
